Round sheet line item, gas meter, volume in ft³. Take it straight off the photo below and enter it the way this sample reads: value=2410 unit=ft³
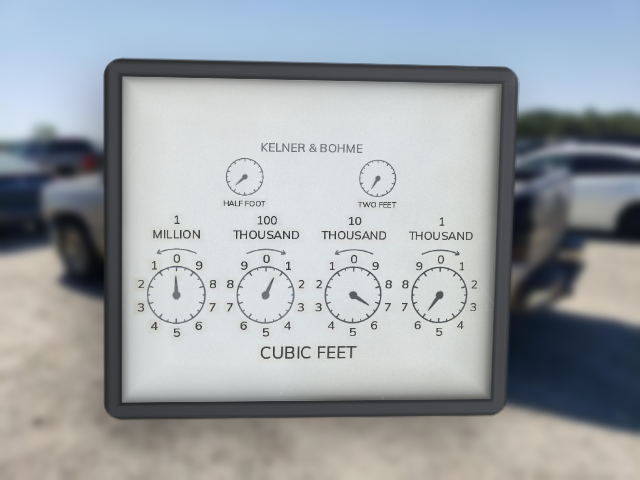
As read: value=6600 unit=ft³
